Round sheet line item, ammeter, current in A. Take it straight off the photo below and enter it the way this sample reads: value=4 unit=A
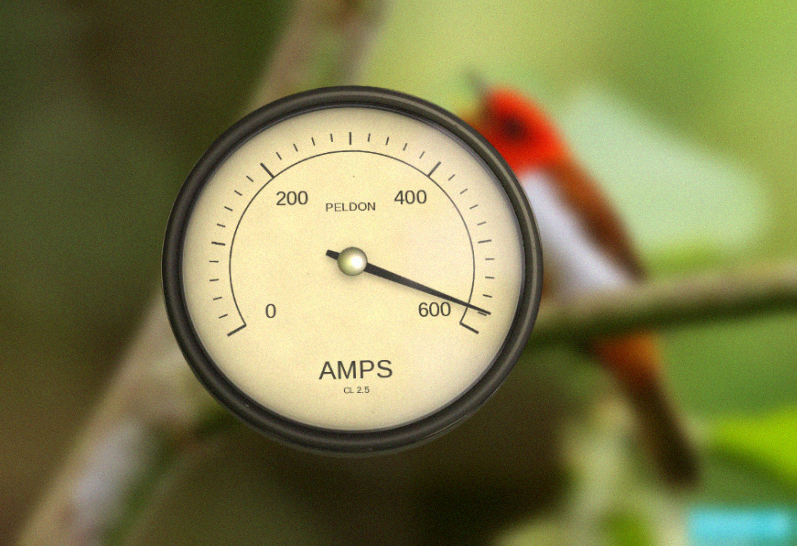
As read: value=580 unit=A
